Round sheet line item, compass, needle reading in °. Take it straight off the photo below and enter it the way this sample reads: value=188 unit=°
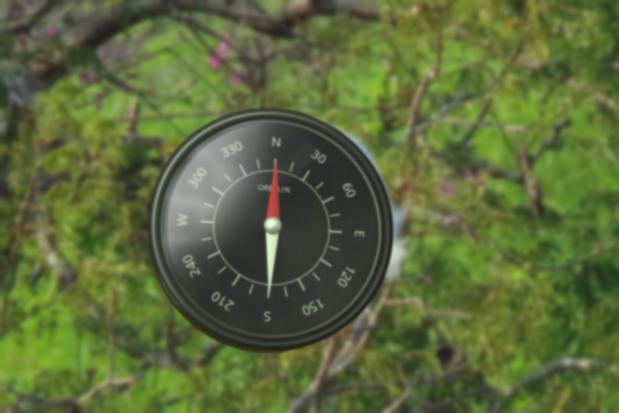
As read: value=0 unit=°
